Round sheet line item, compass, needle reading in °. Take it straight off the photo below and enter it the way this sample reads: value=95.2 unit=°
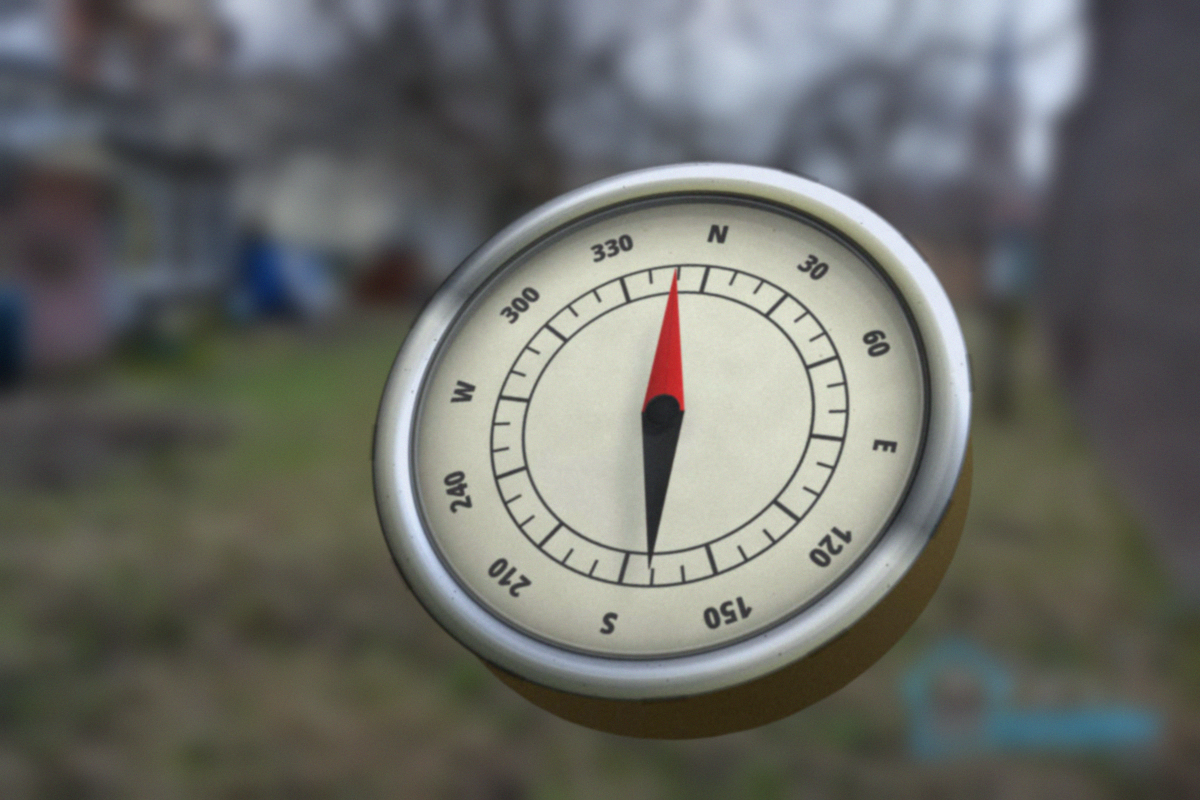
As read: value=350 unit=°
